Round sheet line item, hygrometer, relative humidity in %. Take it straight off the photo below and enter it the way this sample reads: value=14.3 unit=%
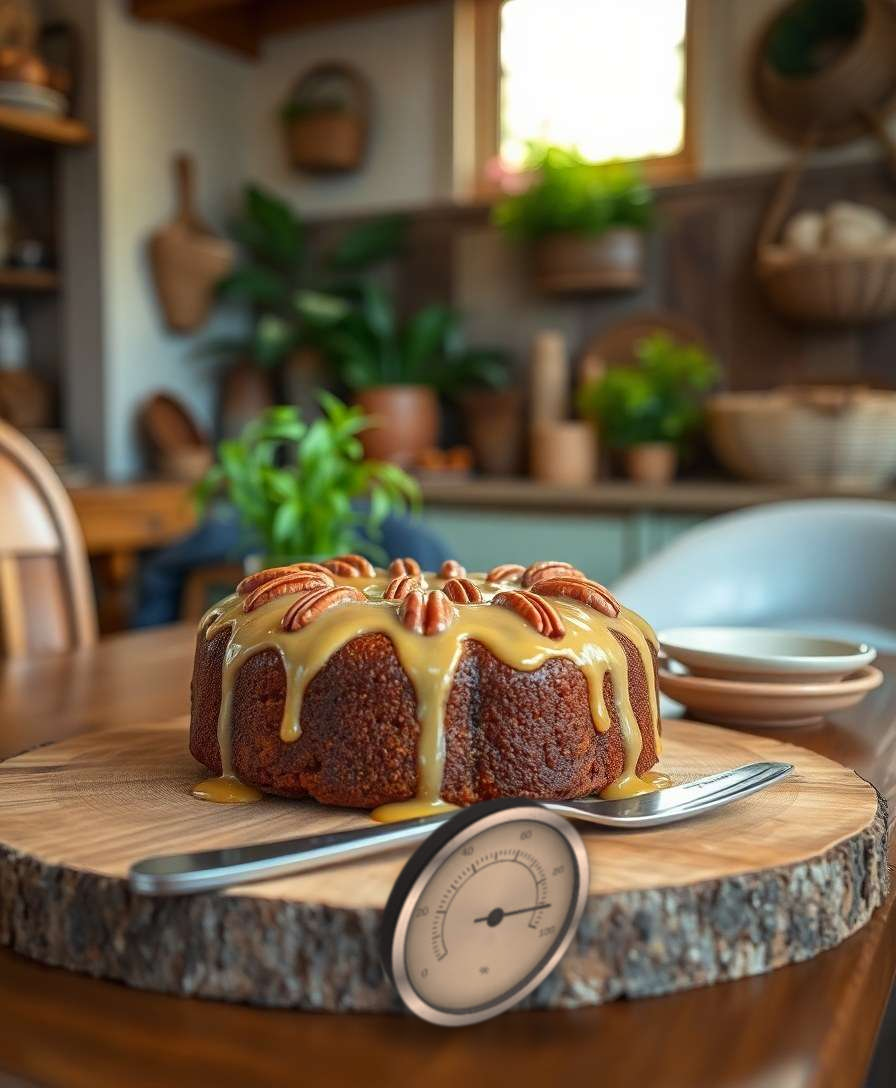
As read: value=90 unit=%
